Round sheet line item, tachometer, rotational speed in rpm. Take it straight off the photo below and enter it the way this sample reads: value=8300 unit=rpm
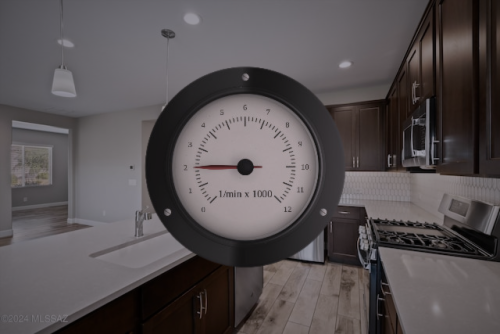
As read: value=2000 unit=rpm
